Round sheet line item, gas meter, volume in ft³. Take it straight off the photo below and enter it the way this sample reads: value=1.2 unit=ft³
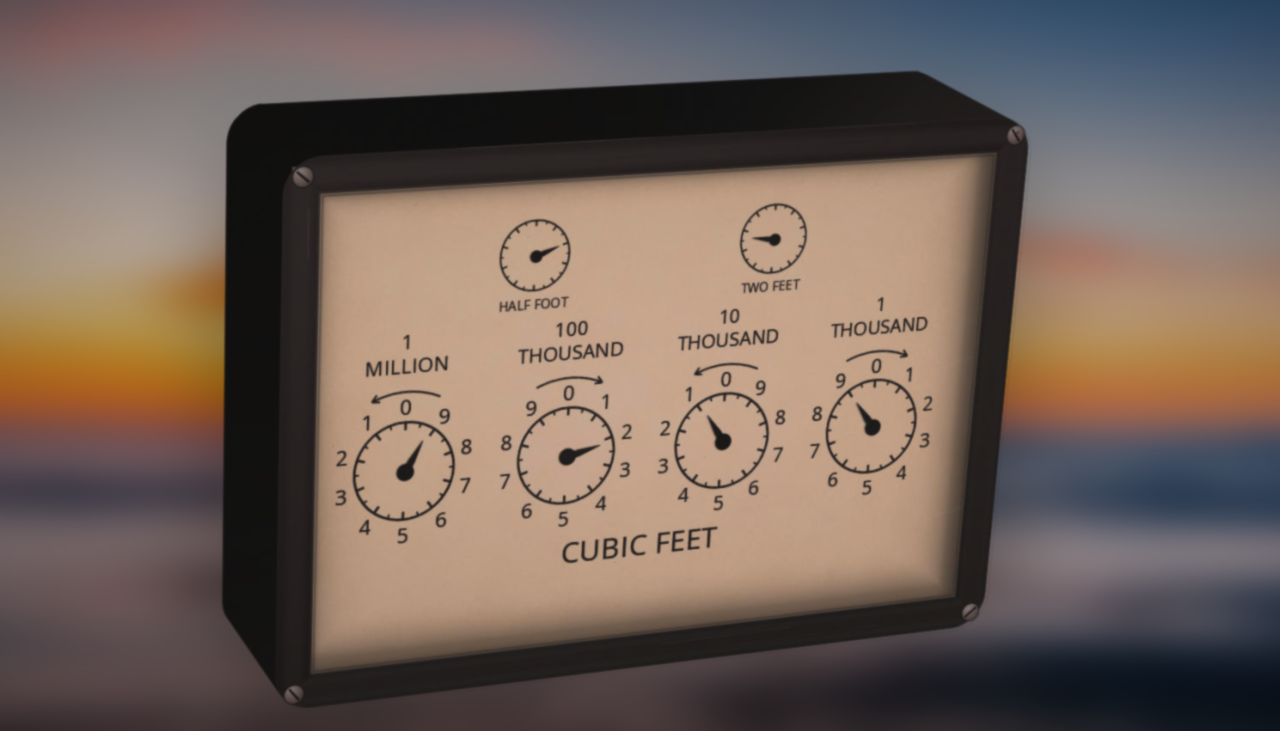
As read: value=920900 unit=ft³
